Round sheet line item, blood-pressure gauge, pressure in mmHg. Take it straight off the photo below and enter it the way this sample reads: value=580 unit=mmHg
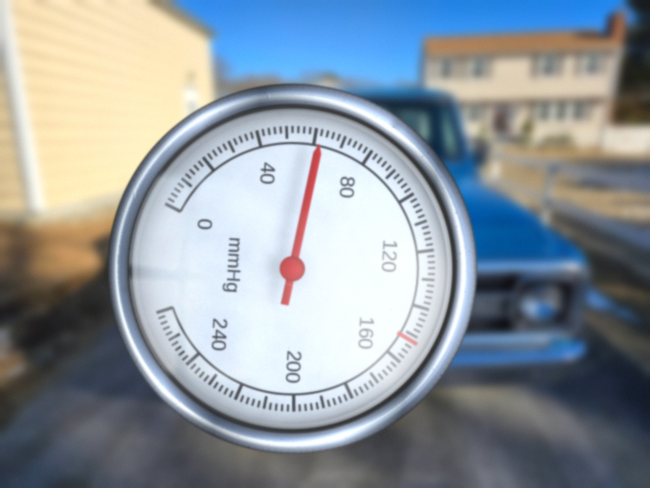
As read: value=62 unit=mmHg
